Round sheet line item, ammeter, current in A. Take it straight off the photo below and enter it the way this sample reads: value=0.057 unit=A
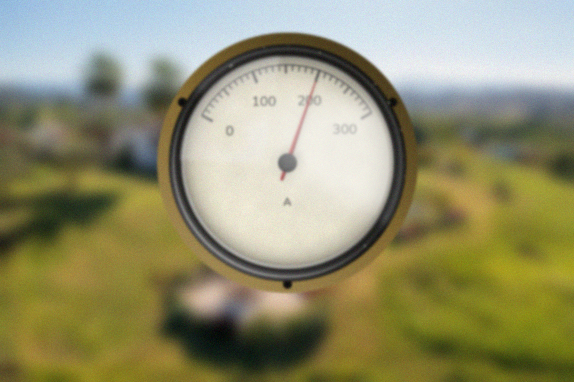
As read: value=200 unit=A
